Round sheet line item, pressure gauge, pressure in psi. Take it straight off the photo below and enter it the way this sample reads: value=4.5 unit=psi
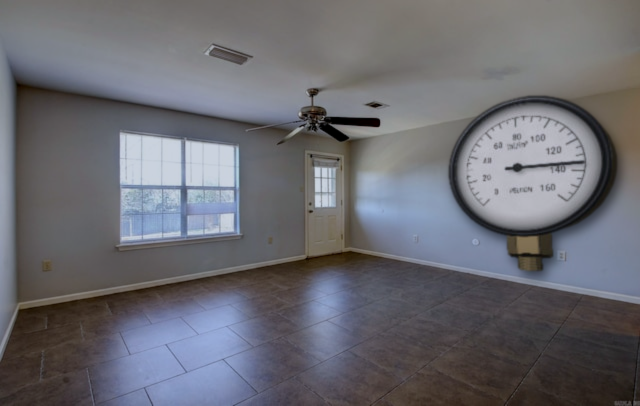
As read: value=135 unit=psi
